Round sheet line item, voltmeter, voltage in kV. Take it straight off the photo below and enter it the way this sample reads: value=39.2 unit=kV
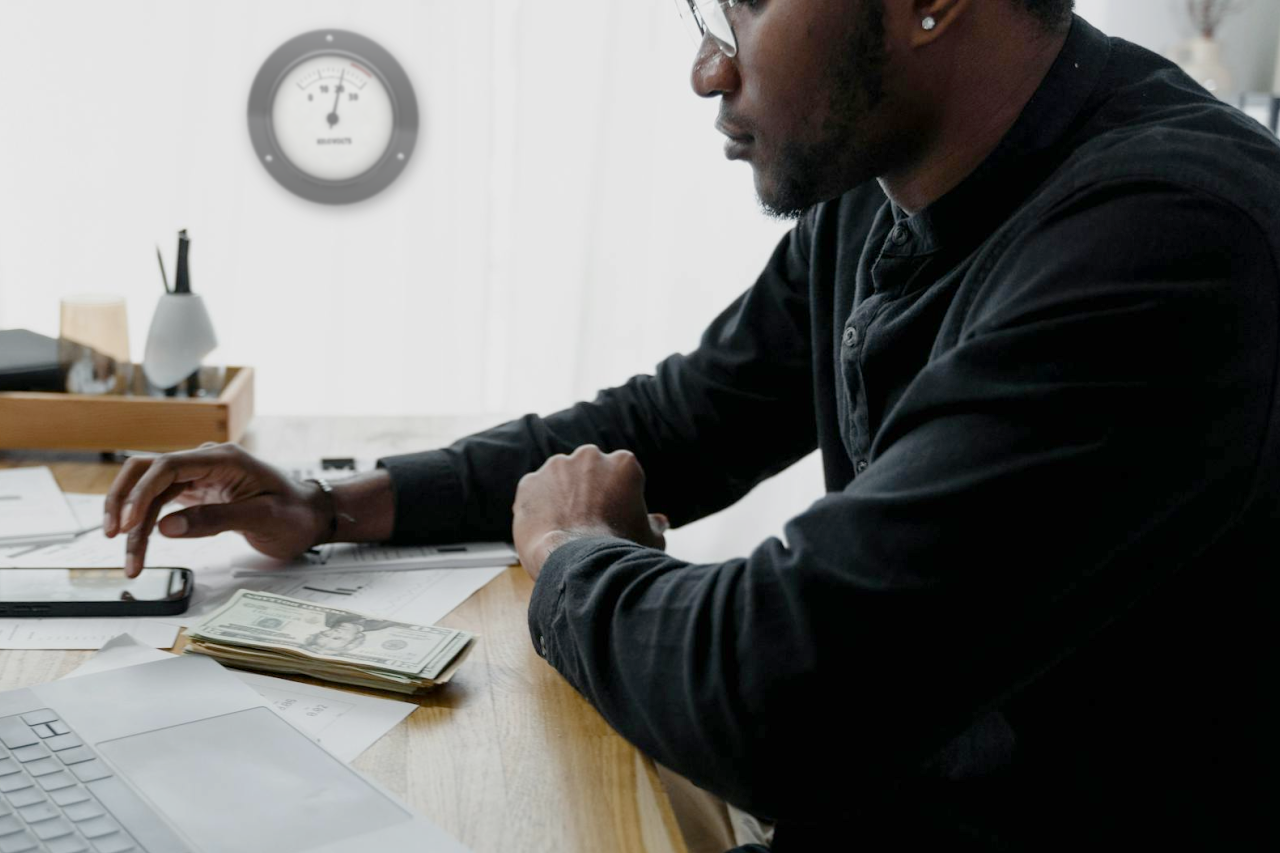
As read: value=20 unit=kV
